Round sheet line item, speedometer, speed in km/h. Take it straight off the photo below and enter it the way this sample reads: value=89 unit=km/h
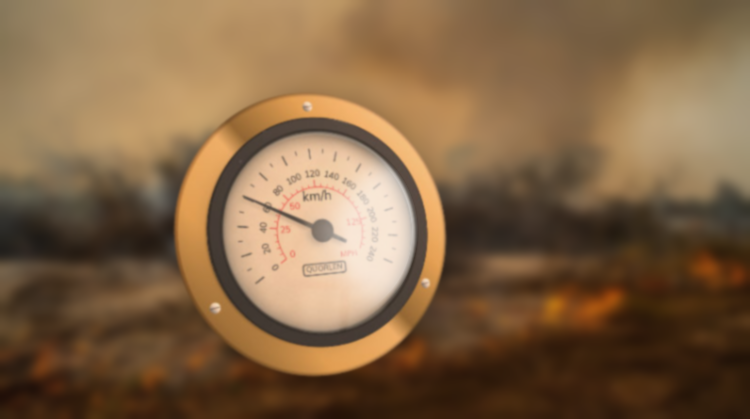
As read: value=60 unit=km/h
